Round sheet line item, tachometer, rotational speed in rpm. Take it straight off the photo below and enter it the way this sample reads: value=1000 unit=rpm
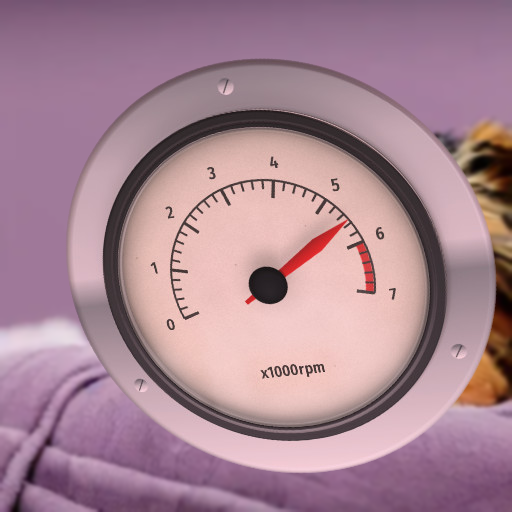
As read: value=5500 unit=rpm
